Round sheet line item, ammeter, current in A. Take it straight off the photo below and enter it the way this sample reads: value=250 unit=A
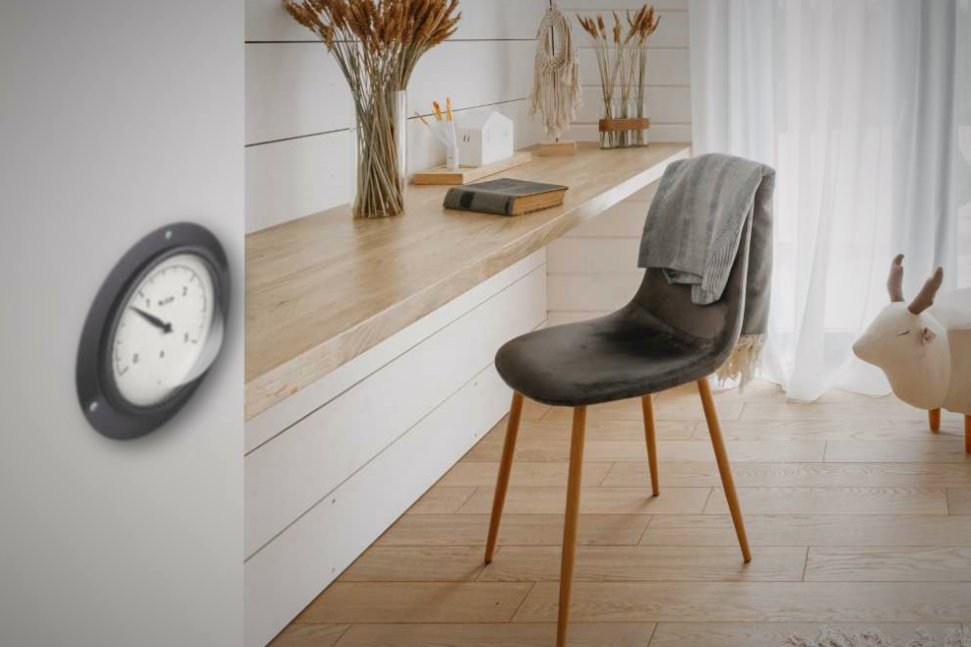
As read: value=0.8 unit=A
